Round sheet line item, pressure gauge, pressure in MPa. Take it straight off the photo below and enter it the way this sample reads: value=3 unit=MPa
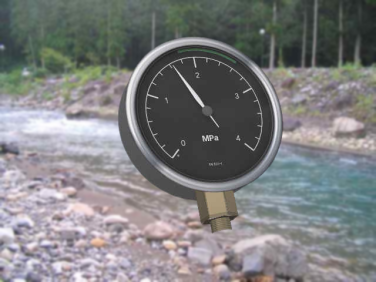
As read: value=1.6 unit=MPa
